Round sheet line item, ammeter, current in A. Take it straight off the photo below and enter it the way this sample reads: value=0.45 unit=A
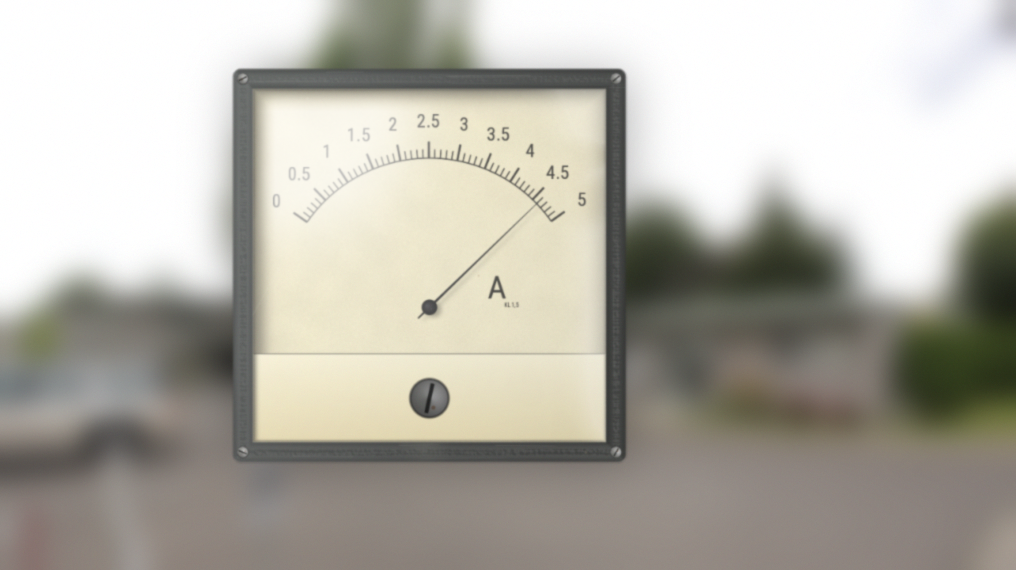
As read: value=4.6 unit=A
